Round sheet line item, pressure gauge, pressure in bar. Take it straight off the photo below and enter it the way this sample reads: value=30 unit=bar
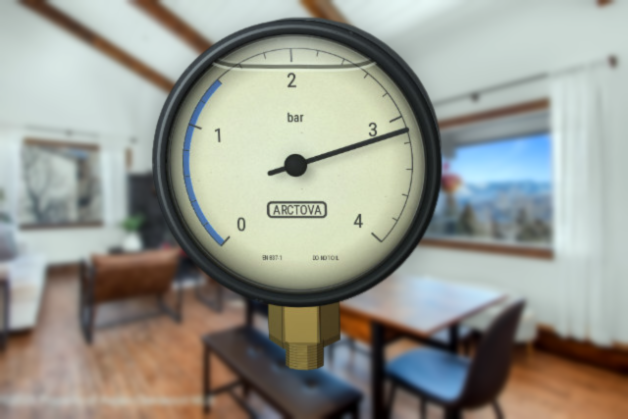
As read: value=3.1 unit=bar
